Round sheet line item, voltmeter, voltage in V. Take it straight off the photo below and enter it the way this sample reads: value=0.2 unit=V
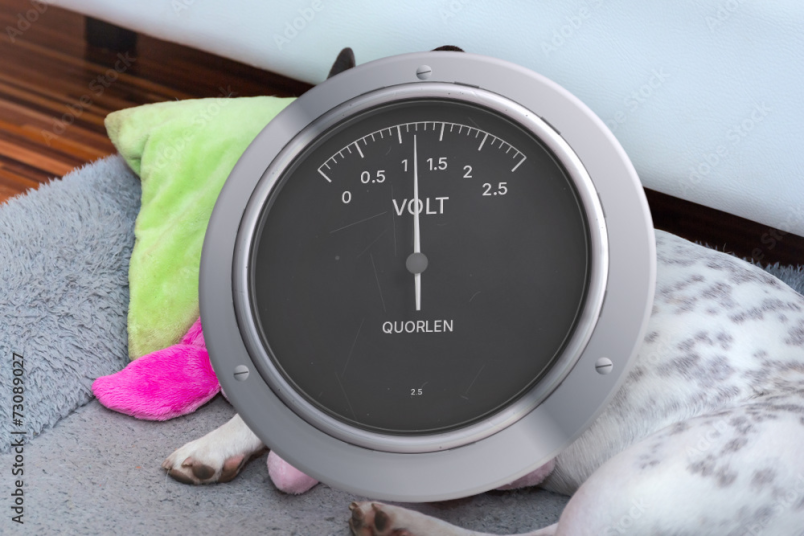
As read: value=1.2 unit=V
